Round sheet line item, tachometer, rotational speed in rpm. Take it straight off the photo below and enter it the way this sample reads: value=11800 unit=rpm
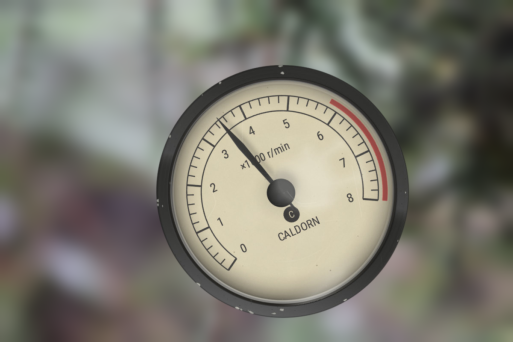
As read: value=3500 unit=rpm
